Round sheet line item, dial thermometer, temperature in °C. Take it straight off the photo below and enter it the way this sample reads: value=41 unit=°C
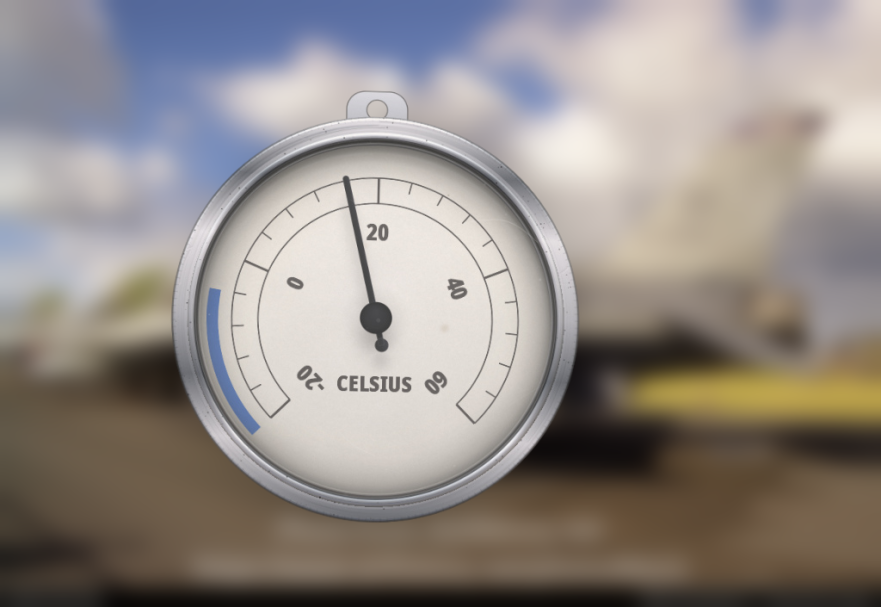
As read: value=16 unit=°C
